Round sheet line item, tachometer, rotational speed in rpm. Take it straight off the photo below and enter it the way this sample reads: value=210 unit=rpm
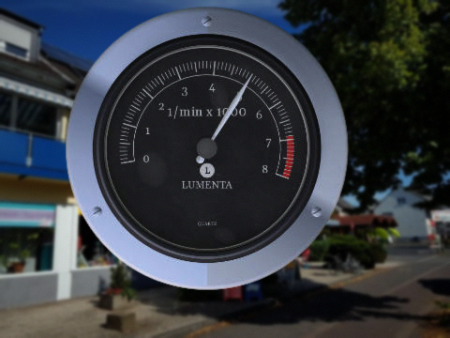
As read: value=5000 unit=rpm
